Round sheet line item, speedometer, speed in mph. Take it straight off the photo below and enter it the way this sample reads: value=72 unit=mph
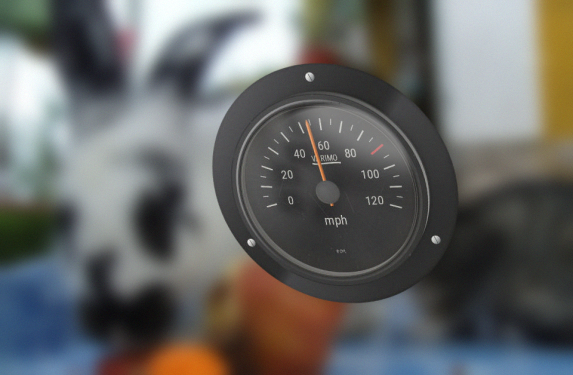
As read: value=55 unit=mph
